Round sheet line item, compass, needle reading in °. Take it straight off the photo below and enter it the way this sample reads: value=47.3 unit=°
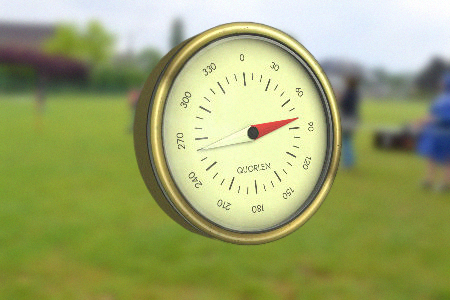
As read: value=80 unit=°
